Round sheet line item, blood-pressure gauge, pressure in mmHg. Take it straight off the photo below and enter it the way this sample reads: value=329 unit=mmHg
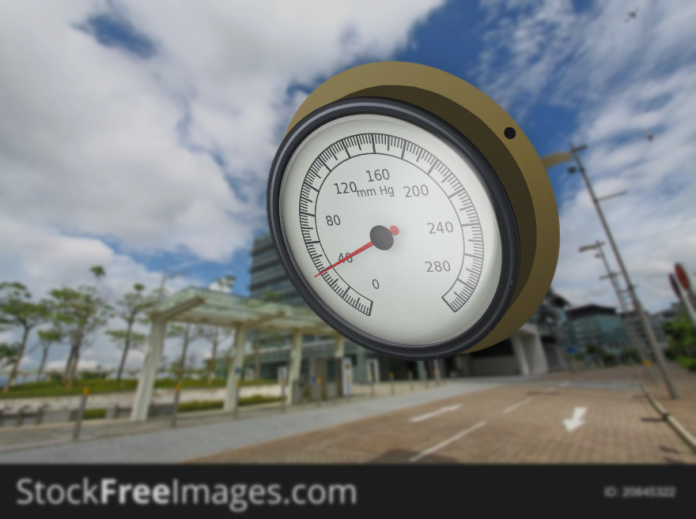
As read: value=40 unit=mmHg
